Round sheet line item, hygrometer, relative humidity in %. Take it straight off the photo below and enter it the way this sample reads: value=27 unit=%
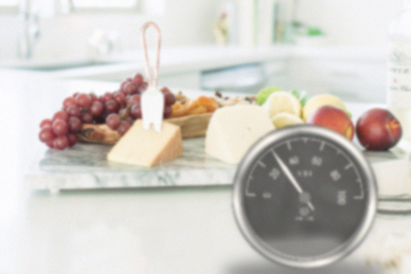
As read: value=30 unit=%
